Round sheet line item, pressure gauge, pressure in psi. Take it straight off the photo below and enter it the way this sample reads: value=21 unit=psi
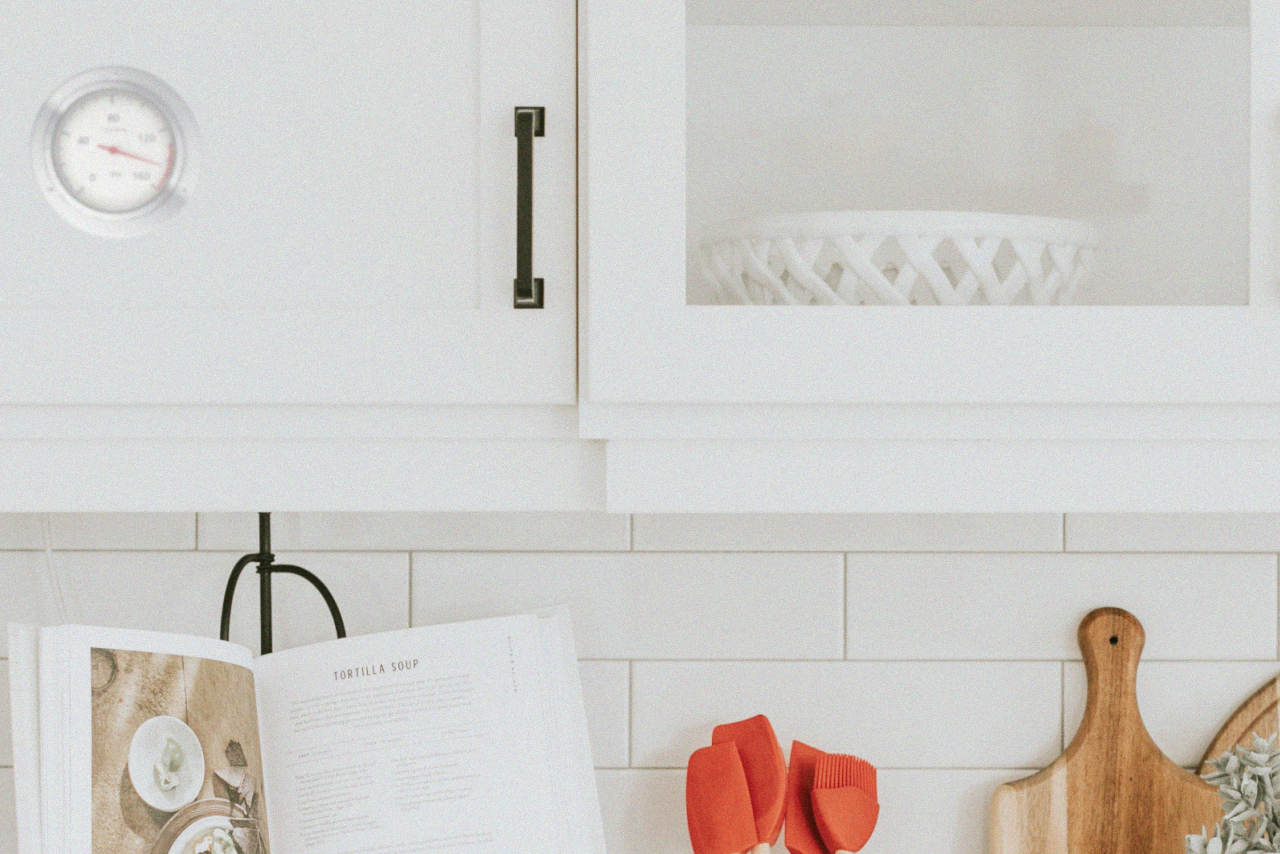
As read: value=145 unit=psi
